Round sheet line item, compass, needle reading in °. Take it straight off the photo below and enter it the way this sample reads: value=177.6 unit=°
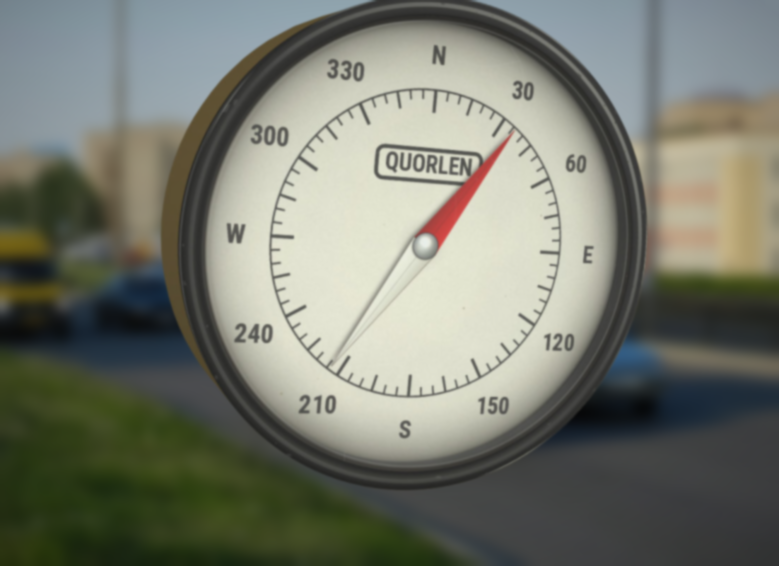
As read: value=35 unit=°
